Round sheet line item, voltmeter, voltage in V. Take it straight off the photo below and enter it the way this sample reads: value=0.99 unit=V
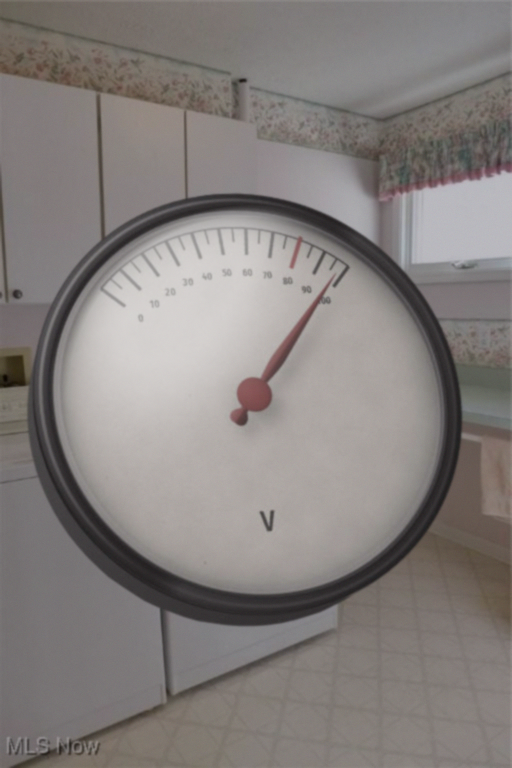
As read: value=97.5 unit=V
